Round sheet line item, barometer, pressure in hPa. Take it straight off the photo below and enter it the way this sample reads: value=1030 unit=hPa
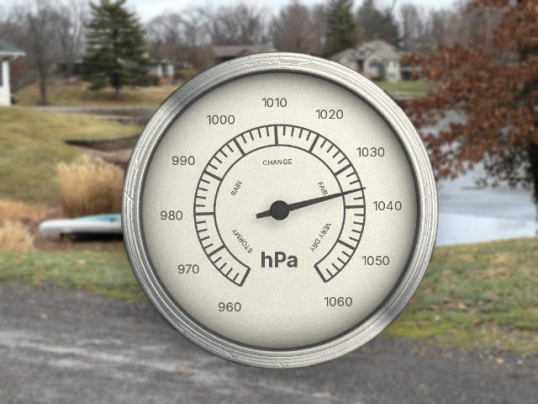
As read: value=1036 unit=hPa
